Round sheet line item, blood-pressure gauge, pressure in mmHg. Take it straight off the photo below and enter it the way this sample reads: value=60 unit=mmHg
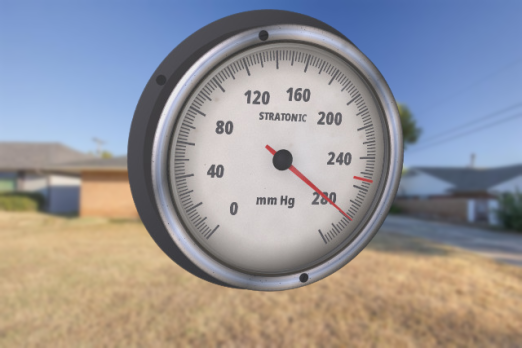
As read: value=280 unit=mmHg
